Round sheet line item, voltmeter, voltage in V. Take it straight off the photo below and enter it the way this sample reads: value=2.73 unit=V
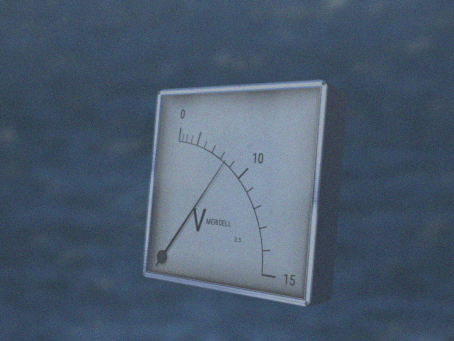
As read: value=8.5 unit=V
